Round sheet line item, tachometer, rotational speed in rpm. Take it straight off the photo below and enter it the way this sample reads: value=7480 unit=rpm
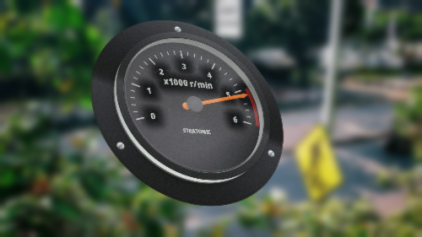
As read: value=5200 unit=rpm
